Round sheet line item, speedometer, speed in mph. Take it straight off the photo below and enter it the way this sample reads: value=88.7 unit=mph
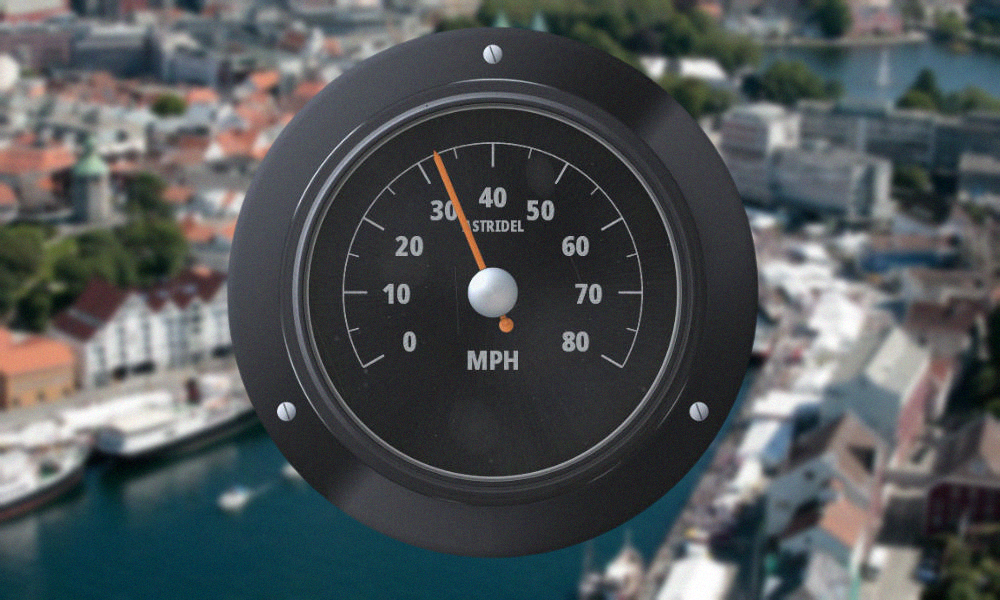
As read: value=32.5 unit=mph
